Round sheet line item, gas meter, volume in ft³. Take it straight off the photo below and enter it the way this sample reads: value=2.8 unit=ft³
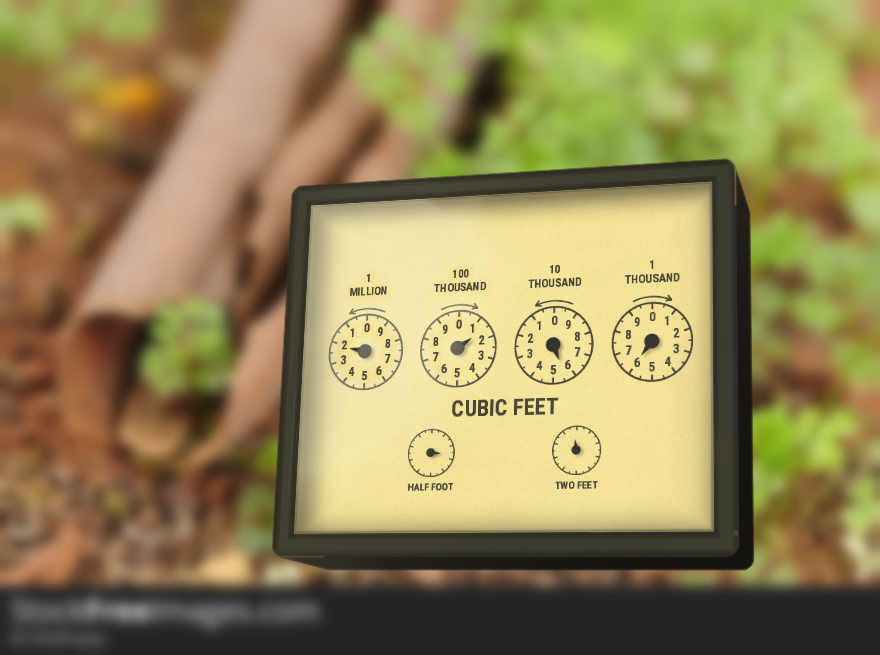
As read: value=215600 unit=ft³
